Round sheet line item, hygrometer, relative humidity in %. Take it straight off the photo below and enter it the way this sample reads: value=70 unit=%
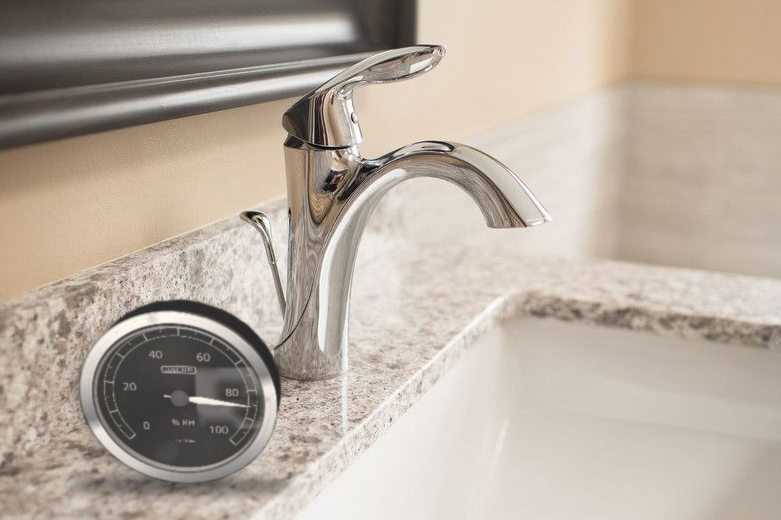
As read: value=85 unit=%
